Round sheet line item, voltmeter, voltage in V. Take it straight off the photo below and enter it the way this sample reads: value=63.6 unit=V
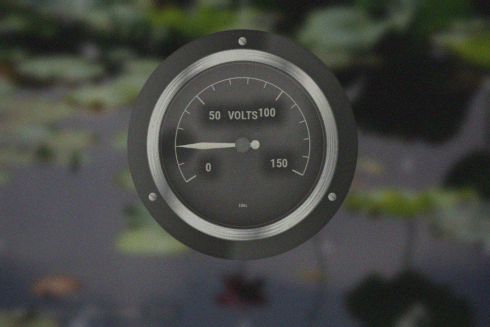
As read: value=20 unit=V
